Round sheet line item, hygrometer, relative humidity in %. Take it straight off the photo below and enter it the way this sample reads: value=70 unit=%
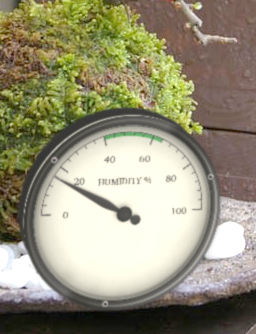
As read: value=16 unit=%
